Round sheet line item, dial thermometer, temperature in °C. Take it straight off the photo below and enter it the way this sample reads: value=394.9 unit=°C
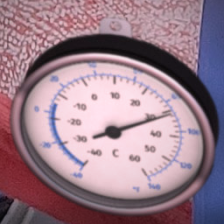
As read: value=30 unit=°C
